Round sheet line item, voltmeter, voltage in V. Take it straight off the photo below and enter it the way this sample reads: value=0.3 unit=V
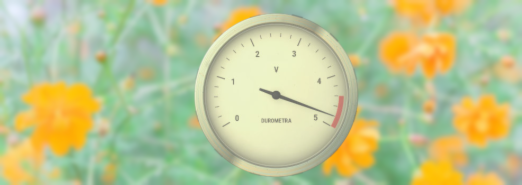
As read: value=4.8 unit=V
